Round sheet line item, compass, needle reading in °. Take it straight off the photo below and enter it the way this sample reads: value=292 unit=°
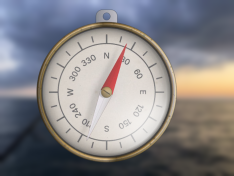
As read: value=22.5 unit=°
